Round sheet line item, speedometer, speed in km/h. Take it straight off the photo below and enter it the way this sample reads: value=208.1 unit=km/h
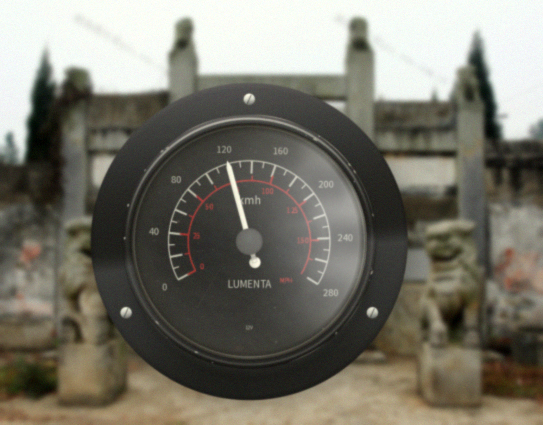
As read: value=120 unit=km/h
